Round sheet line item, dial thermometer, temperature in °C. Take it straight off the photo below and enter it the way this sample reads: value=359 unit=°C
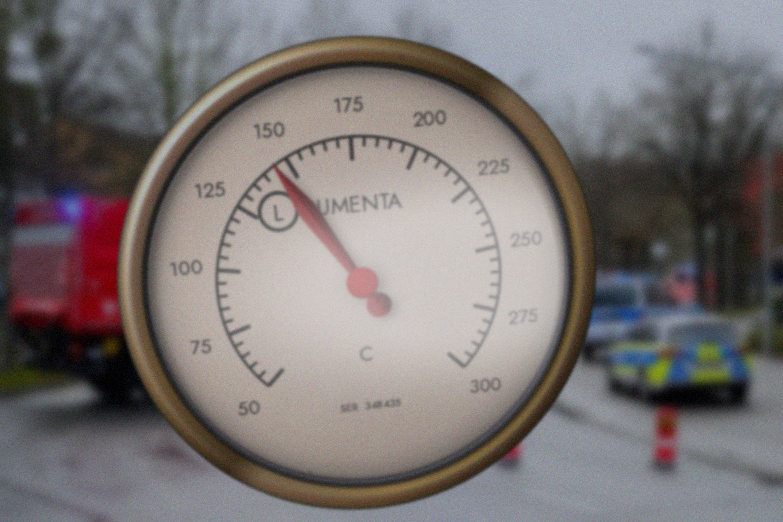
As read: value=145 unit=°C
